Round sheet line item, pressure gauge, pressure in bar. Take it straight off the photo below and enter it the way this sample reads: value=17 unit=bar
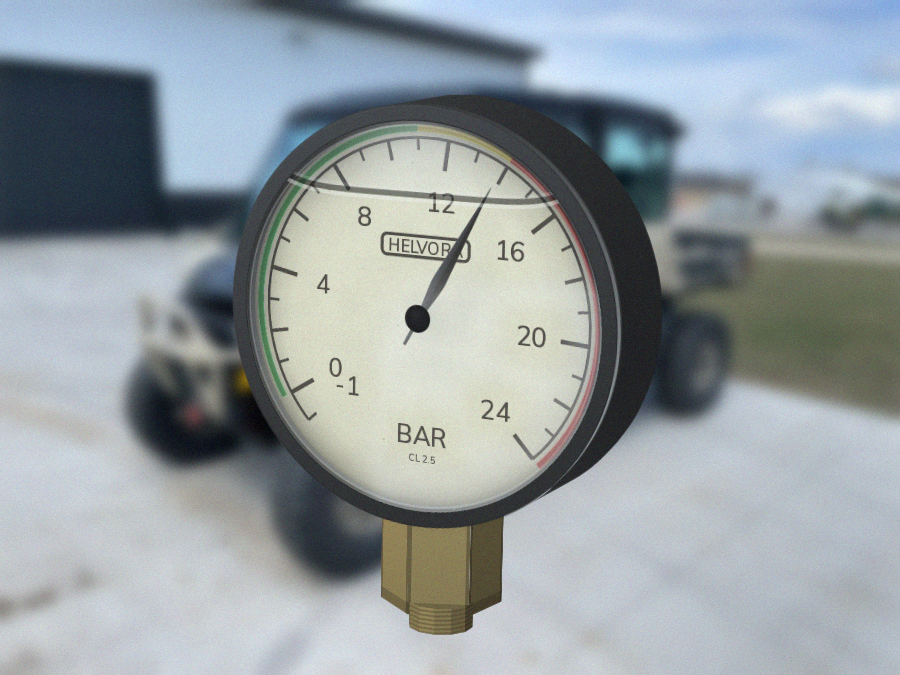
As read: value=14 unit=bar
